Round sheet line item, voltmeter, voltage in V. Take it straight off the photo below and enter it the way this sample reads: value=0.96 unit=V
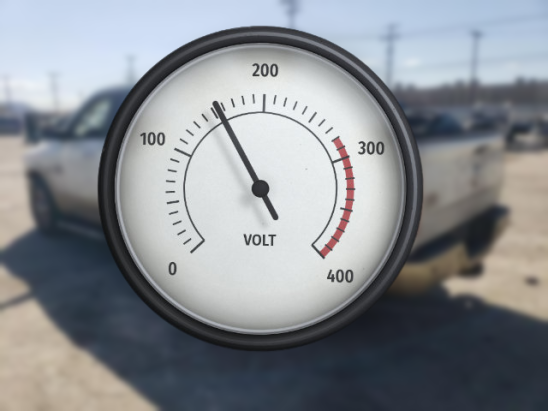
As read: value=155 unit=V
